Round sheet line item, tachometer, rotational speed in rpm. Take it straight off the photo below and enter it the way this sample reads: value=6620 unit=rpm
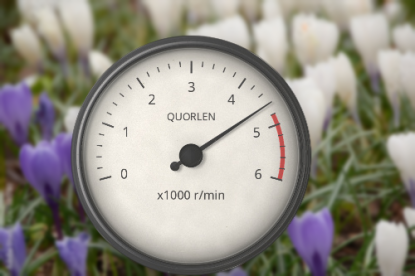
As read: value=4600 unit=rpm
